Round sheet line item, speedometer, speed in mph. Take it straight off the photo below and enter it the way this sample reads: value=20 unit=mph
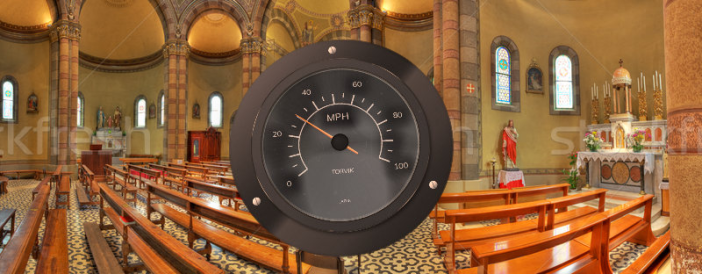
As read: value=30 unit=mph
